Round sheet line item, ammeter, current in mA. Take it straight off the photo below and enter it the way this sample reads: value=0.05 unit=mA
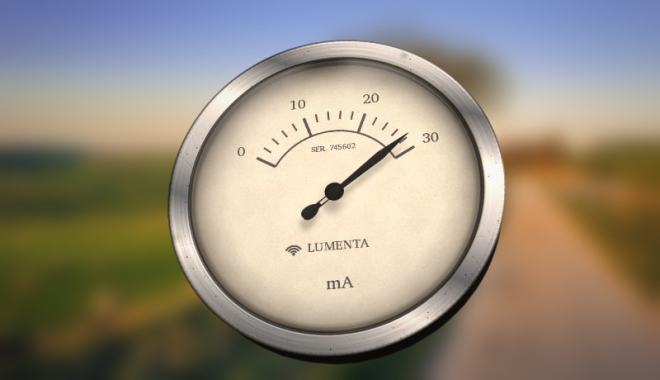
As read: value=28 unit=mA
